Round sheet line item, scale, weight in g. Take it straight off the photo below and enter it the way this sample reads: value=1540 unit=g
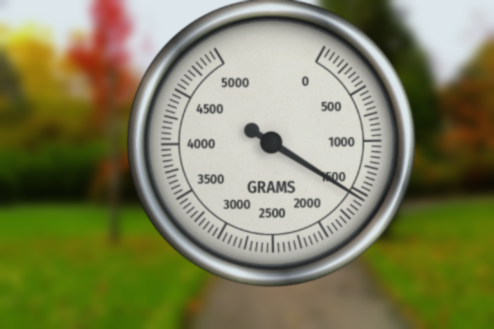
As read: value=1550 unit=g
